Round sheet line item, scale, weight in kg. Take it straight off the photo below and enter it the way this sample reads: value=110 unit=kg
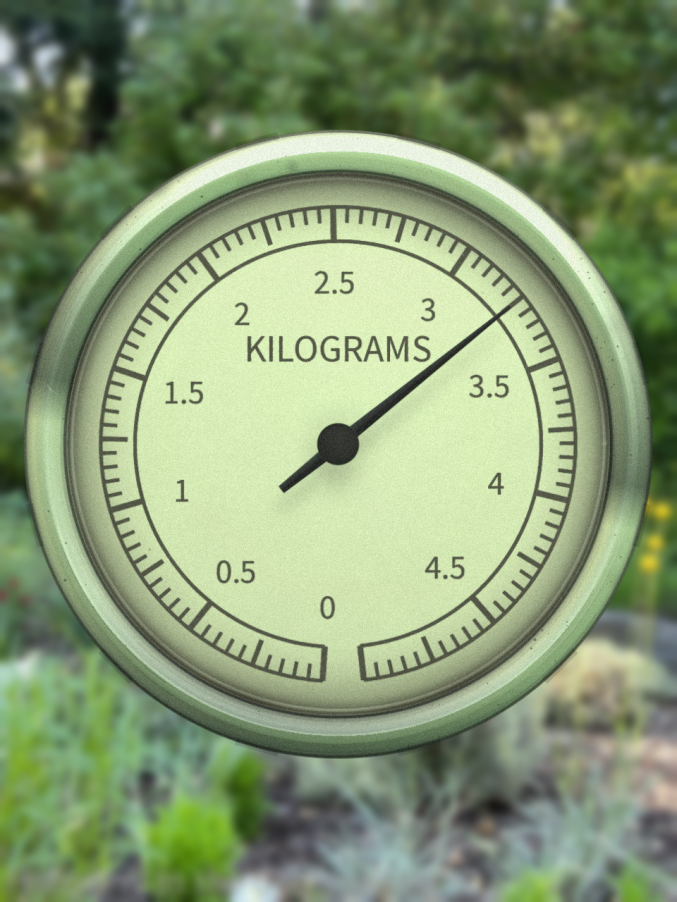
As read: value=3.25 unit=kg
